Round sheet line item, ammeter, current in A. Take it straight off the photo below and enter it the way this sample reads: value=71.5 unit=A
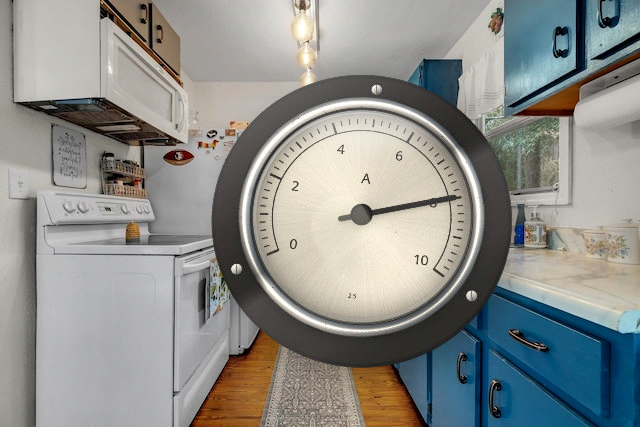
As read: value=8 unit=A
